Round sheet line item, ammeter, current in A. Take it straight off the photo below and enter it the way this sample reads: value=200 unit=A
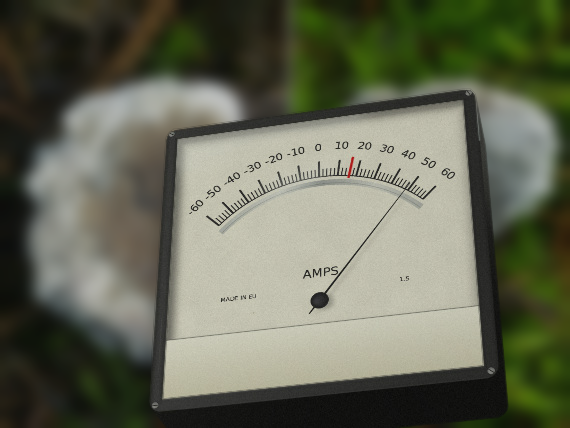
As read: value=50 unit=A
